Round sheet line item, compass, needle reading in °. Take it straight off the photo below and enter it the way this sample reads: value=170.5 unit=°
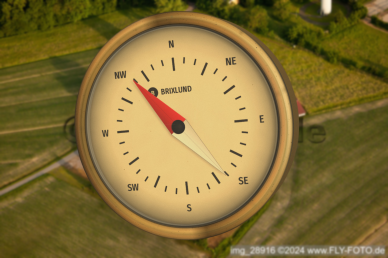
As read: value=320 unit=°
